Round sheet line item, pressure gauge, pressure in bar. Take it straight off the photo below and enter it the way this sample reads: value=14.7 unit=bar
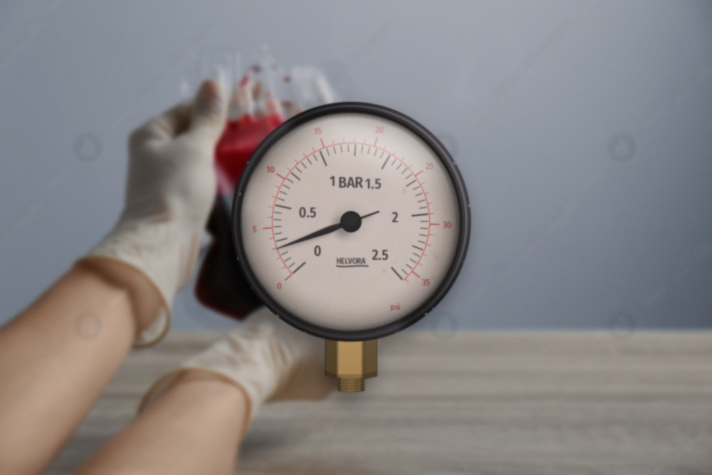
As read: value=0.2 unit=bar
